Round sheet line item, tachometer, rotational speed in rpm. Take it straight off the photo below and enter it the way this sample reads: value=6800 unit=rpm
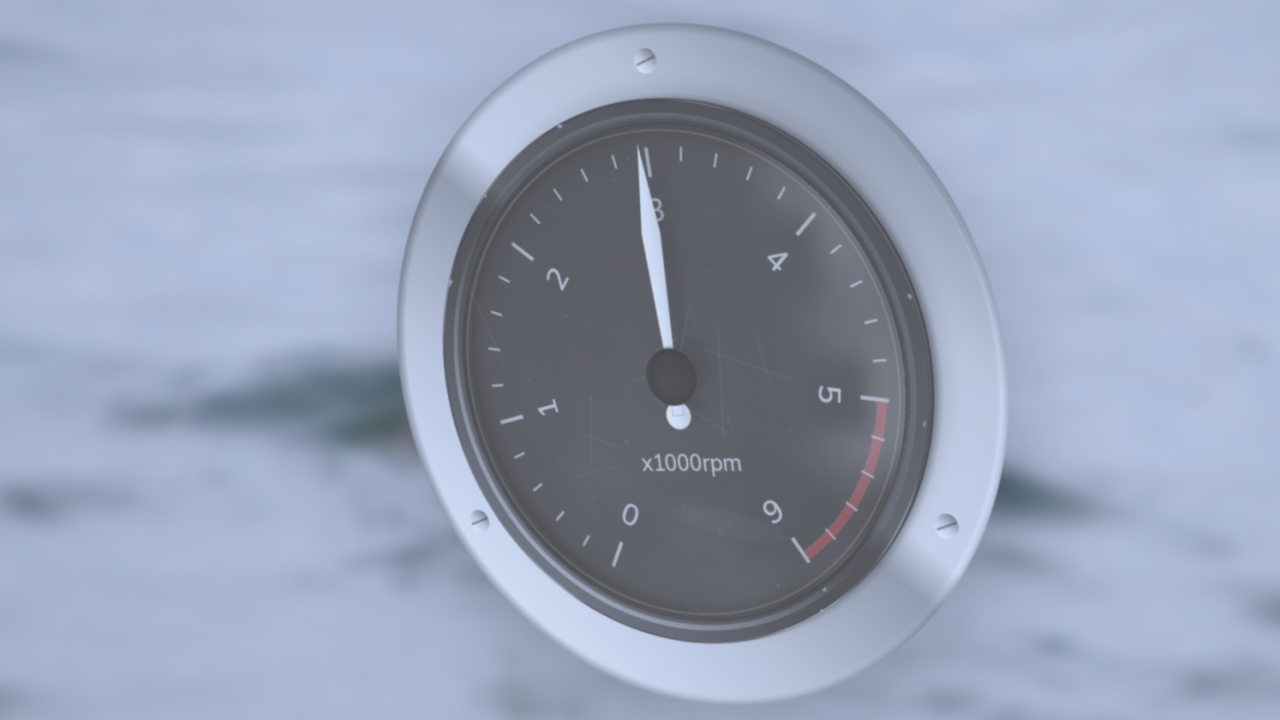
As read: value=3000 unit=rpm
